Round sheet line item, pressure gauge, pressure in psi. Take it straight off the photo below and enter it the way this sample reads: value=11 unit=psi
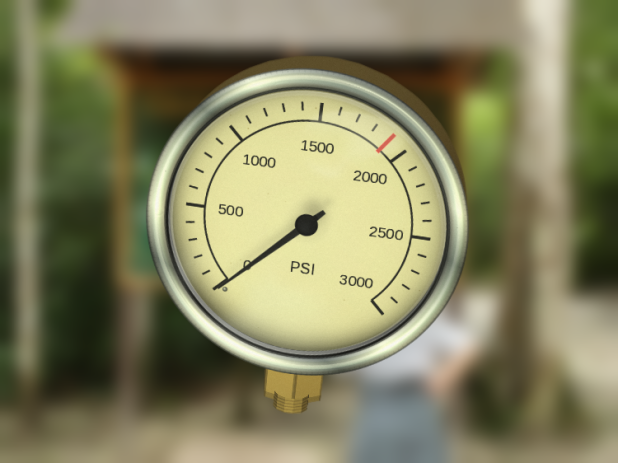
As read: value=0 unit=psi
